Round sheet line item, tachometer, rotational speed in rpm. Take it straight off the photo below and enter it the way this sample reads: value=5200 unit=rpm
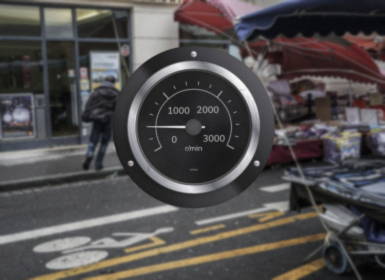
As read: value=400 unit=rpm
